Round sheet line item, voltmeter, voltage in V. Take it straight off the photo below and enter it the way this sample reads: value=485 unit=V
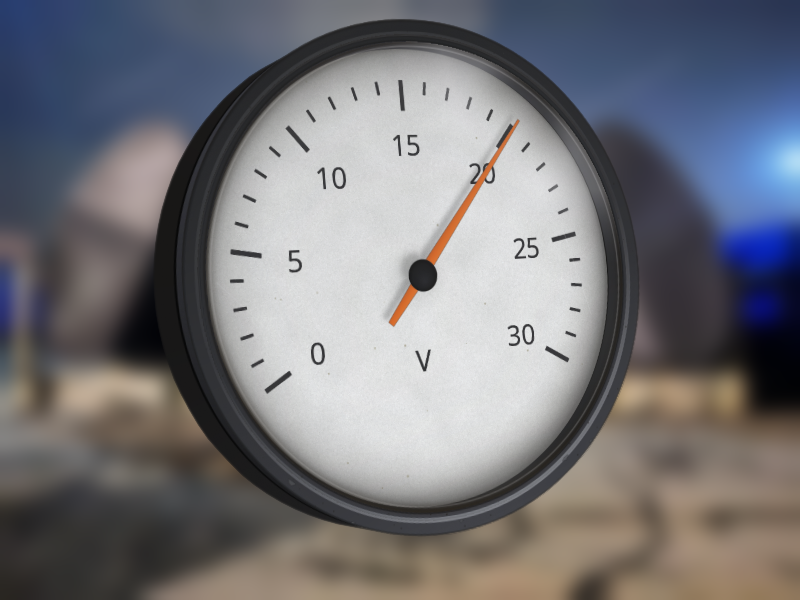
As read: value=20 unit=V
